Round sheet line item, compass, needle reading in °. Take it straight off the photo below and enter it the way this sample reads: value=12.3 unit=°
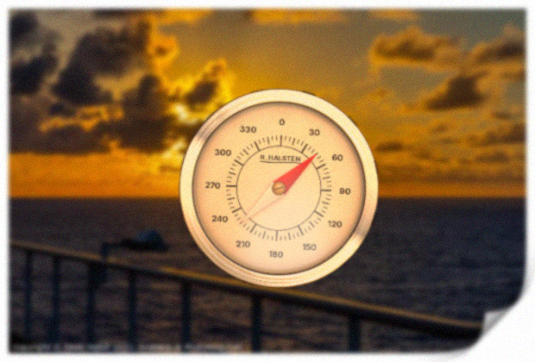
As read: value=45 unit=°
